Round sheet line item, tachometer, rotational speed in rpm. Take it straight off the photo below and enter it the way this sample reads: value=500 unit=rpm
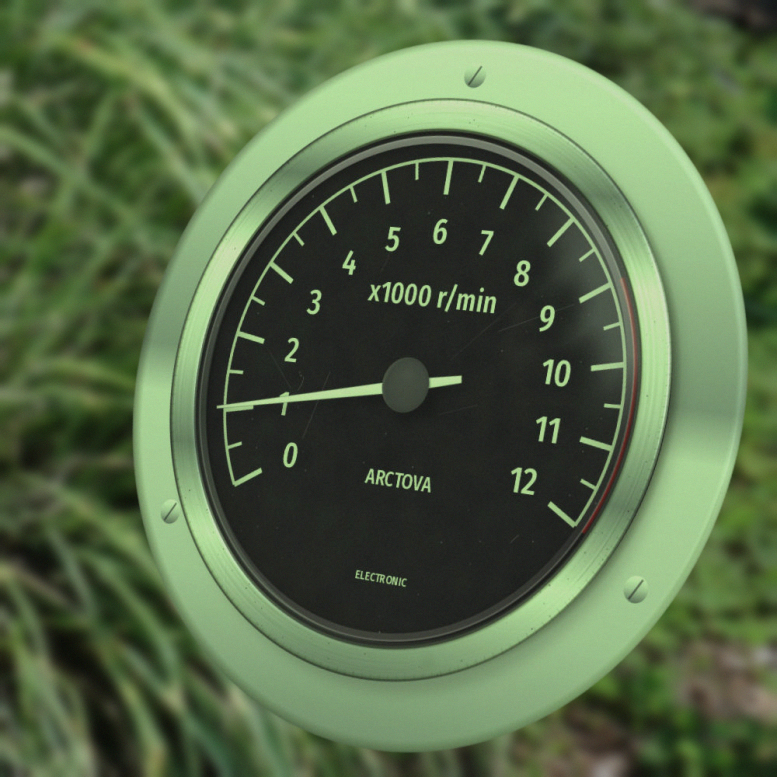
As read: value=1000 unit=rpm
